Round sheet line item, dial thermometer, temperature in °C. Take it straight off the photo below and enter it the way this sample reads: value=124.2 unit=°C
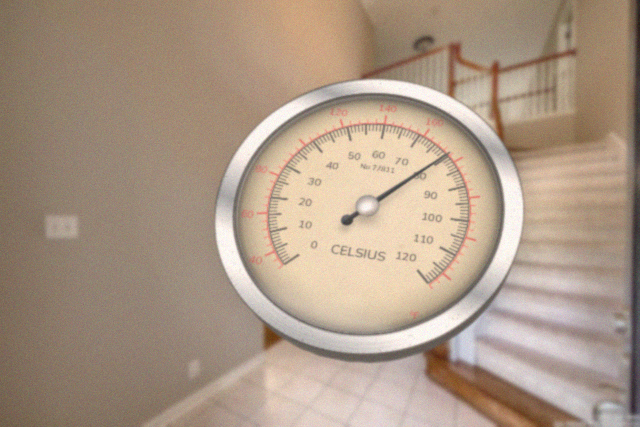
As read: value=80 unit=°C
